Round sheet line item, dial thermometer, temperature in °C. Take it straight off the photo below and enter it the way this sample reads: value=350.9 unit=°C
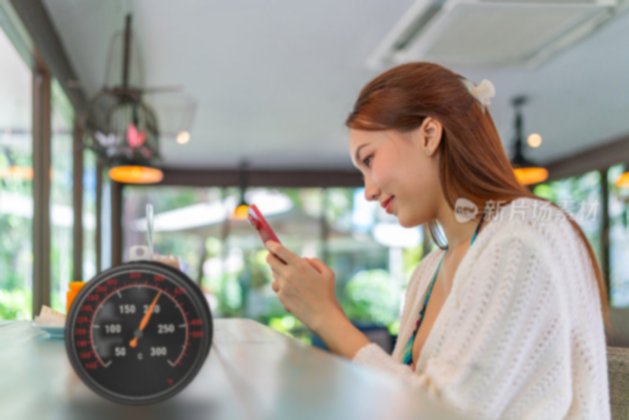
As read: value=200 unit=°C
